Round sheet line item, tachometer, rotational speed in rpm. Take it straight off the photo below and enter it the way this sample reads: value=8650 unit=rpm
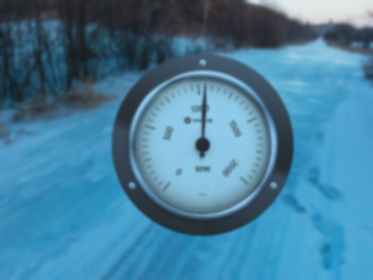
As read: value=1050 unit=rpm
